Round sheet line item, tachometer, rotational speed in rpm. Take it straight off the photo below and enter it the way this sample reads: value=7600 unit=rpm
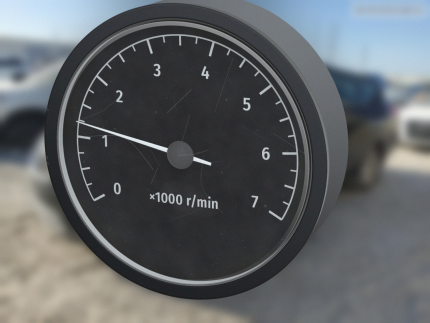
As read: value=1250 unit=rpm
